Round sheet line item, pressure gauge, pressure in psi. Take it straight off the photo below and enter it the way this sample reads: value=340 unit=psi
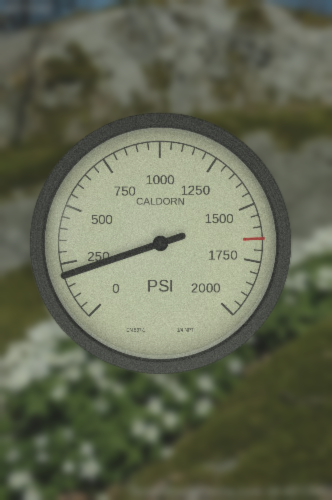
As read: value=200 unit=psi
